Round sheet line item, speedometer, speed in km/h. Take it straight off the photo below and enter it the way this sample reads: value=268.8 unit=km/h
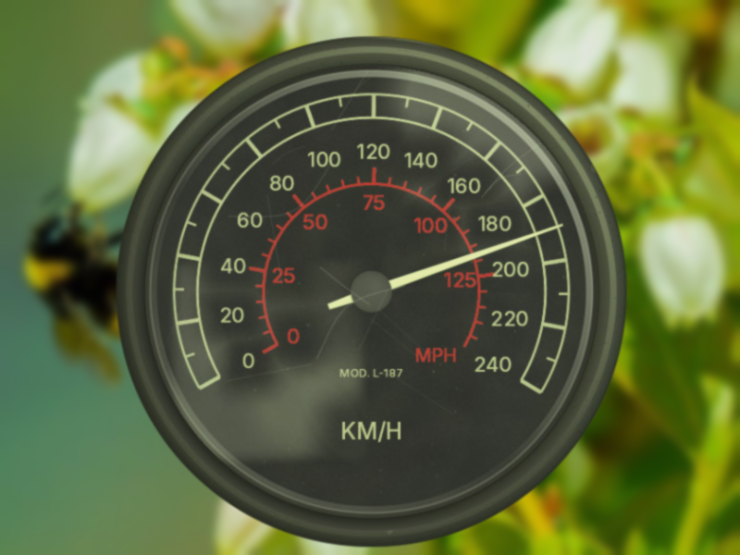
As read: value=190 unit=km/h
